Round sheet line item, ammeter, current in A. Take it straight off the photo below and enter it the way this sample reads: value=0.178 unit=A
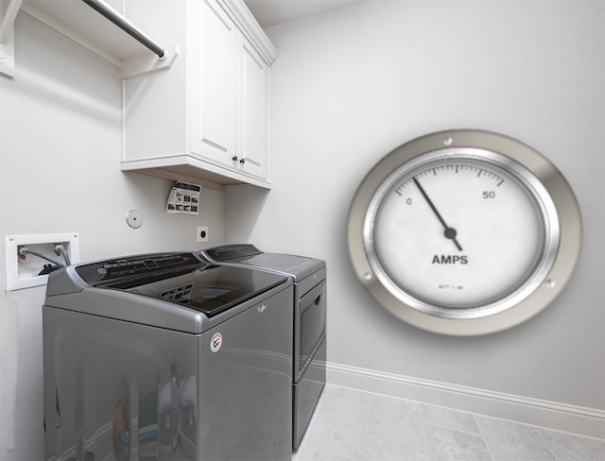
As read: value=10 unit=A
